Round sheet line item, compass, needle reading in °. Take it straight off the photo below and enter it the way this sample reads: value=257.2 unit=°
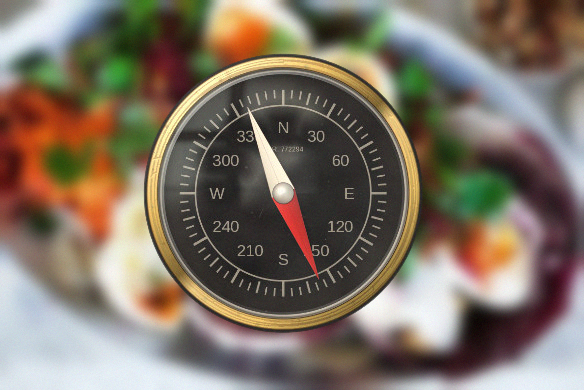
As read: value=157.5 unit=°
